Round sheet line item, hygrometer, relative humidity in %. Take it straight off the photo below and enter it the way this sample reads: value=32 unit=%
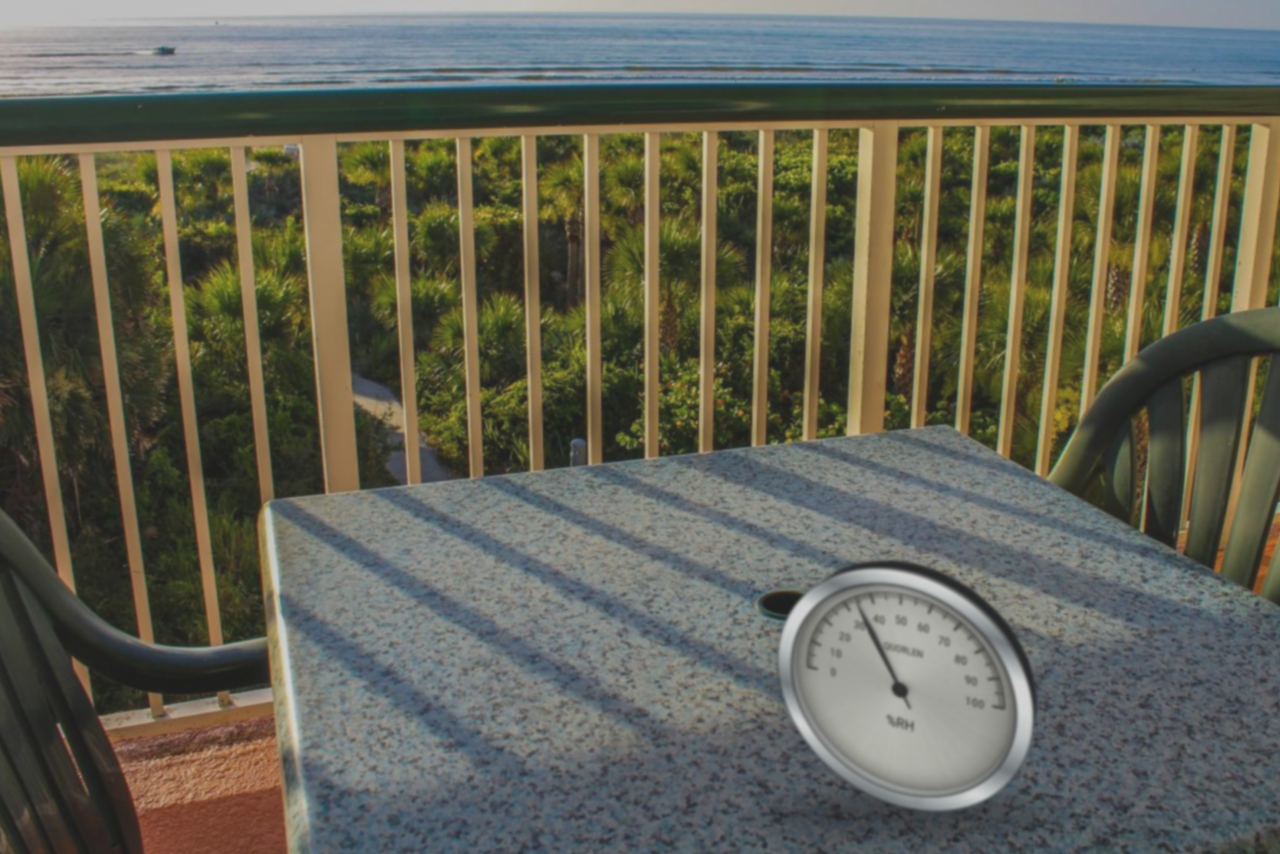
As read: value=35 unit=%
